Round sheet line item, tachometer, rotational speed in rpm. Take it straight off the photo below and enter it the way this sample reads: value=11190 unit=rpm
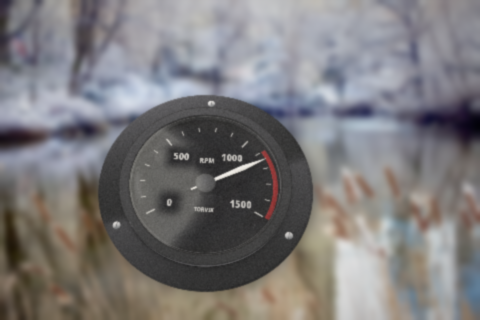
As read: value=1150 unit=rpm
